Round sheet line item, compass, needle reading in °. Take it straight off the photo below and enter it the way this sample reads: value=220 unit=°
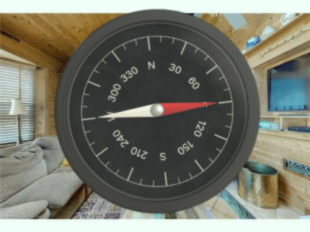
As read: value=90 unit=°
